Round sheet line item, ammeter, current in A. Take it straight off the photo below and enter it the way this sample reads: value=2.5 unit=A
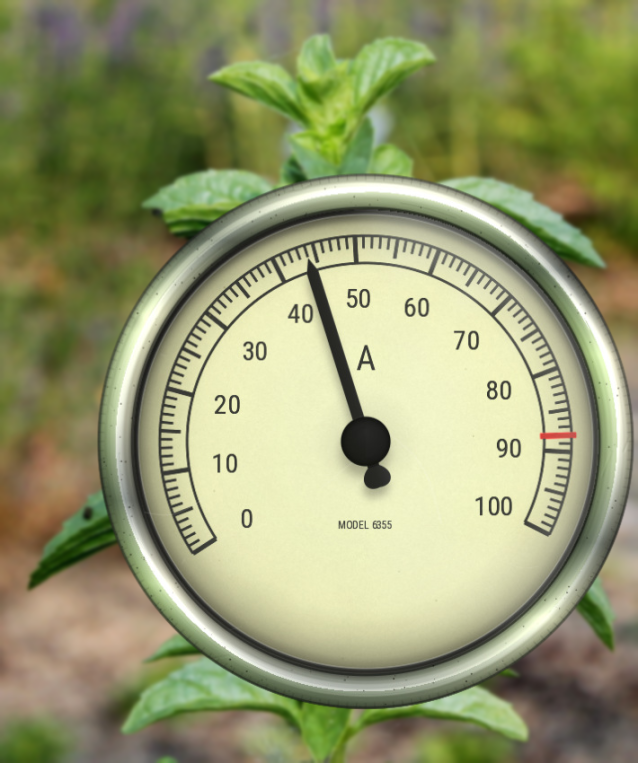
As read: value=44 unit=A
